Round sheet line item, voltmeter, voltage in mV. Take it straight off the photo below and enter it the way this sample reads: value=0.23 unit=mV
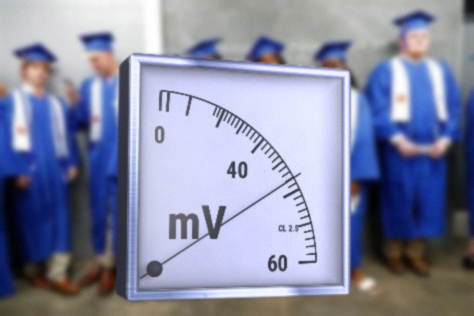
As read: value=48 unit=mV
